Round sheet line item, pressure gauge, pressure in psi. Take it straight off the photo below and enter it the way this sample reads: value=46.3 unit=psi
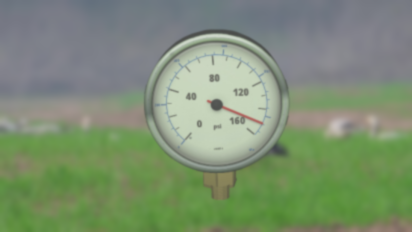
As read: value=150 unit=psi
